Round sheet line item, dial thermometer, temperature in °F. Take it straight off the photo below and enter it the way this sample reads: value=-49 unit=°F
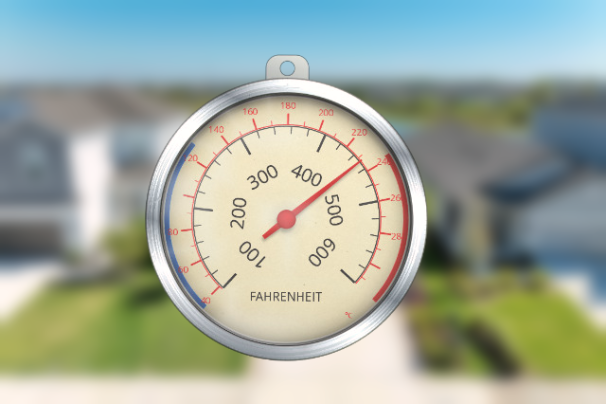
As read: value=450 unit=°F
